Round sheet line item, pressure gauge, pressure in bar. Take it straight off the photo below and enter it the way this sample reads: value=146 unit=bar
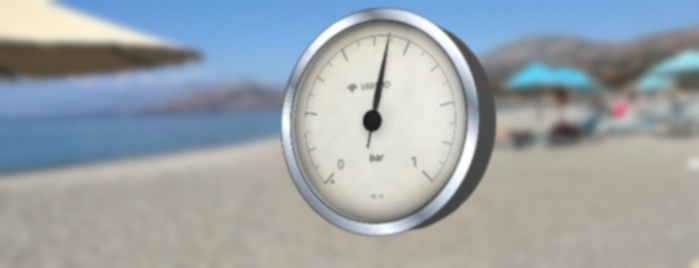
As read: value=0.55 unit=bar
